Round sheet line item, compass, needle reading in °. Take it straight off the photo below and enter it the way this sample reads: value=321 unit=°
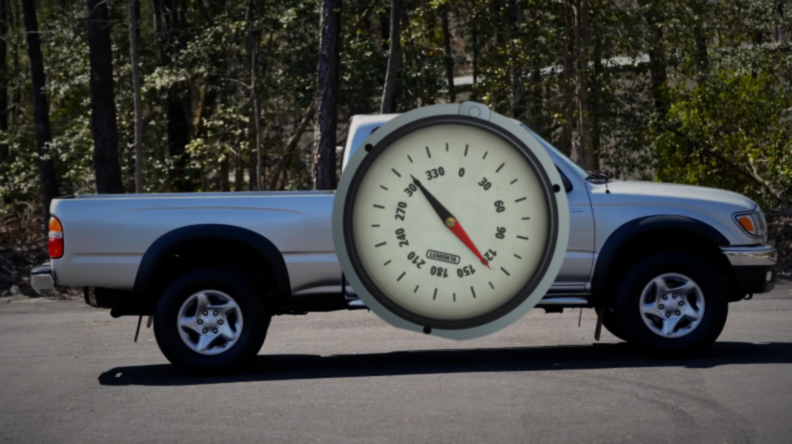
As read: value=127.5 unit=°
